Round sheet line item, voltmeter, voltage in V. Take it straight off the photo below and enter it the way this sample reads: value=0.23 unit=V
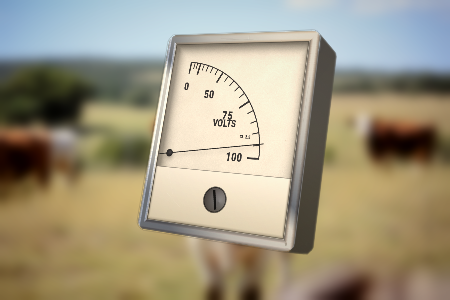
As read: value=95 unit=V
